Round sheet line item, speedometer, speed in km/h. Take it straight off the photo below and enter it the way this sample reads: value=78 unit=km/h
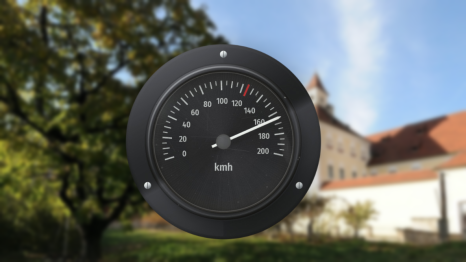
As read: value=165 unit=km/h
